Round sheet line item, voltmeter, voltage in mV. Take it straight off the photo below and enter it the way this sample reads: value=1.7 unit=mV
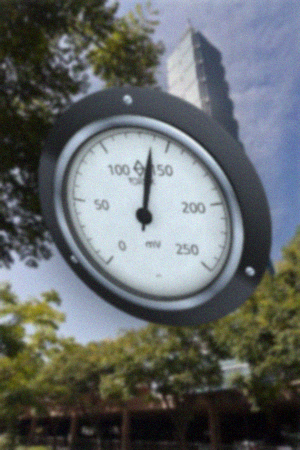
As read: value=140 unit=mV
